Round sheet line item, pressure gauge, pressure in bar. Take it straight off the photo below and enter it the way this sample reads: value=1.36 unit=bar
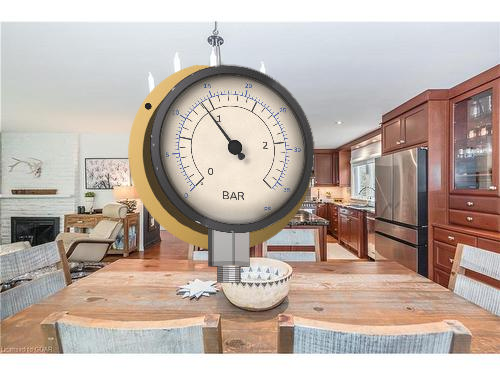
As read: value=0.9 unit=bar
